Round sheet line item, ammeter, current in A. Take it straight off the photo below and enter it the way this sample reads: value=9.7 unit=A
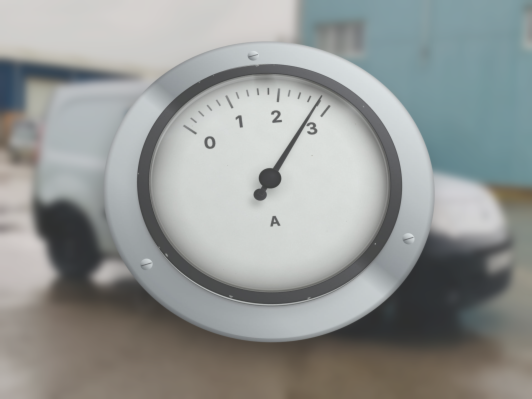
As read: value=2.8 unit=A
